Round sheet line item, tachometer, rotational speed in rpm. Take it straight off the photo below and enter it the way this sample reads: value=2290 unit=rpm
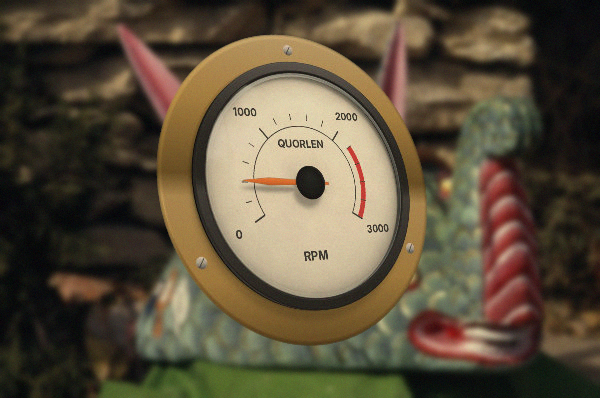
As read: value=400 unit=rpm
